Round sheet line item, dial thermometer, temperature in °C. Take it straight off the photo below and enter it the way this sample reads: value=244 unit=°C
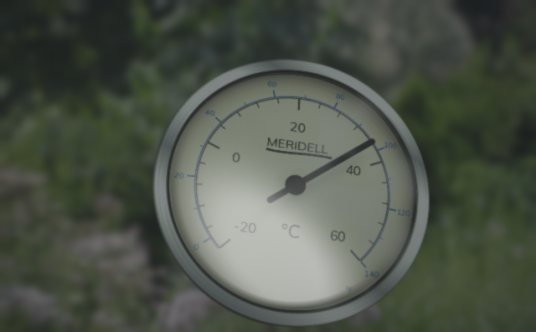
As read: value=36 unit=°C
